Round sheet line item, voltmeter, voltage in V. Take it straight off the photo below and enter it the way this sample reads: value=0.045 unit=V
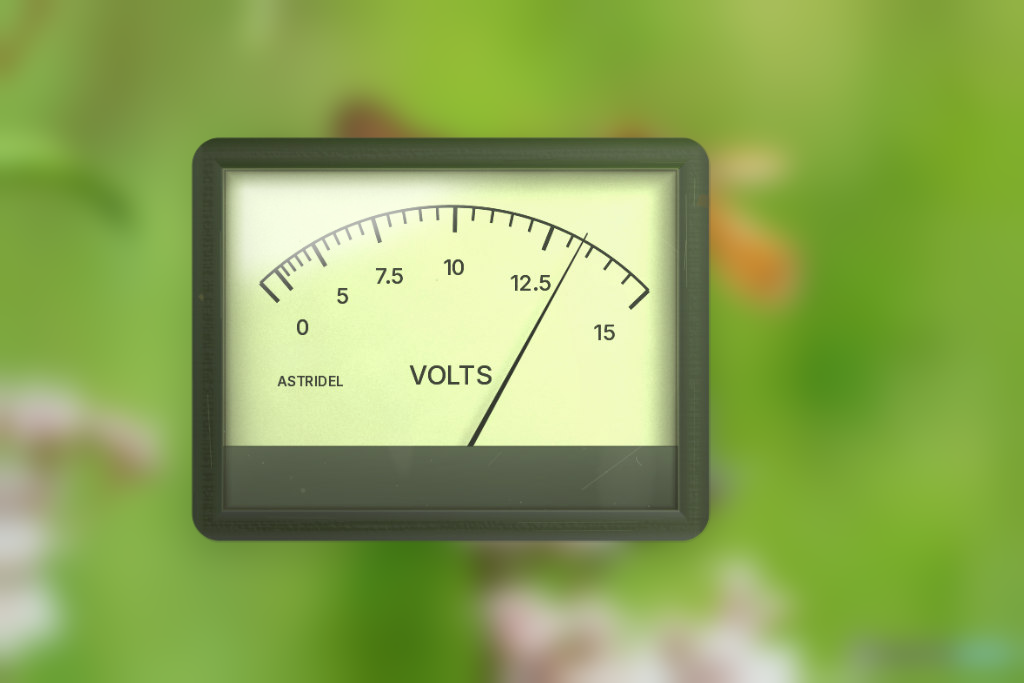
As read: value=13.25 unit=V
